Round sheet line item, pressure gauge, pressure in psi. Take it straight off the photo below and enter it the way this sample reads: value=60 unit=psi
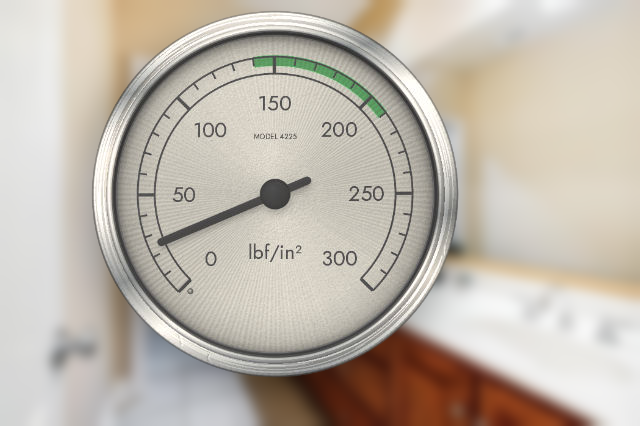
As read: value=25 unit=psi
